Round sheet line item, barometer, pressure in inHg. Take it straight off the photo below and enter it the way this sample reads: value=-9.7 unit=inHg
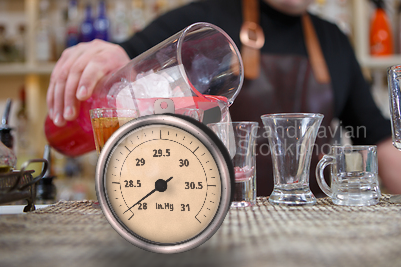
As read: value=28.1 unit=inHg
